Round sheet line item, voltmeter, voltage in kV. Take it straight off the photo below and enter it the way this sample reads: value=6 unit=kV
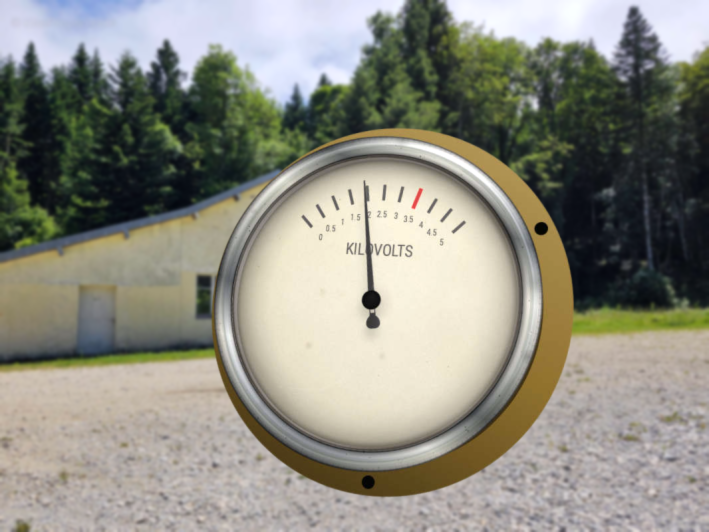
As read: value=2 unit=kV
